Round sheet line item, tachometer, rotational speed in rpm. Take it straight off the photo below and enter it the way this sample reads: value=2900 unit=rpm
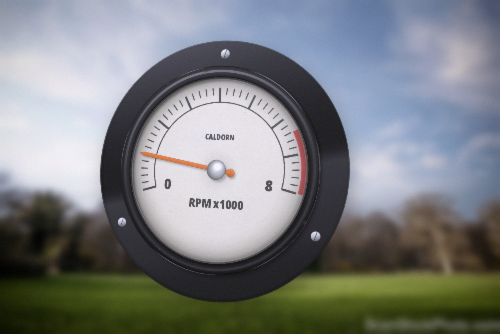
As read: value=1000 unit=rpm
